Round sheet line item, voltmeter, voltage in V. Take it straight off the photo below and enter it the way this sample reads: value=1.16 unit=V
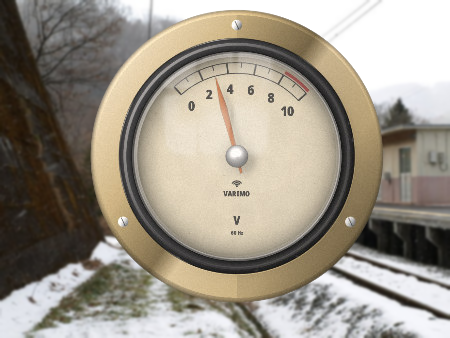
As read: value=3 unit=V
